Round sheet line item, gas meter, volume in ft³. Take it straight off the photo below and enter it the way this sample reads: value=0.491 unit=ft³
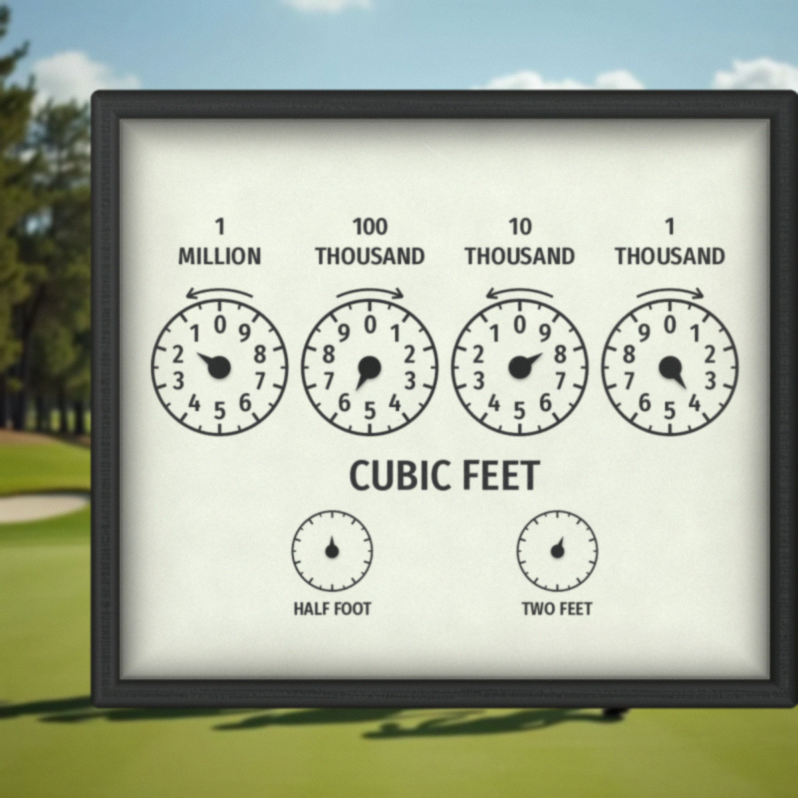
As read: value=158400 unit=ft³
